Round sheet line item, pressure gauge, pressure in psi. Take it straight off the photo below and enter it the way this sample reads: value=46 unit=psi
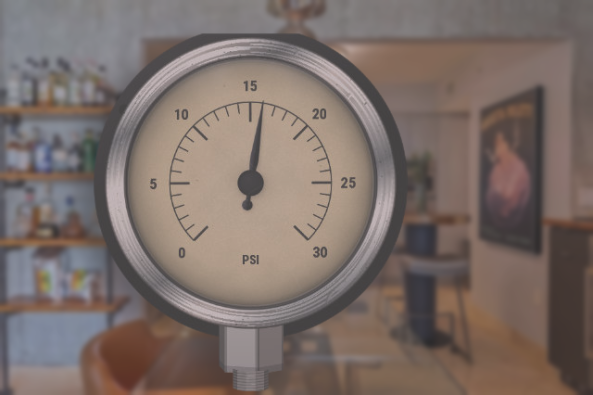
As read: value=16 unit=psi
